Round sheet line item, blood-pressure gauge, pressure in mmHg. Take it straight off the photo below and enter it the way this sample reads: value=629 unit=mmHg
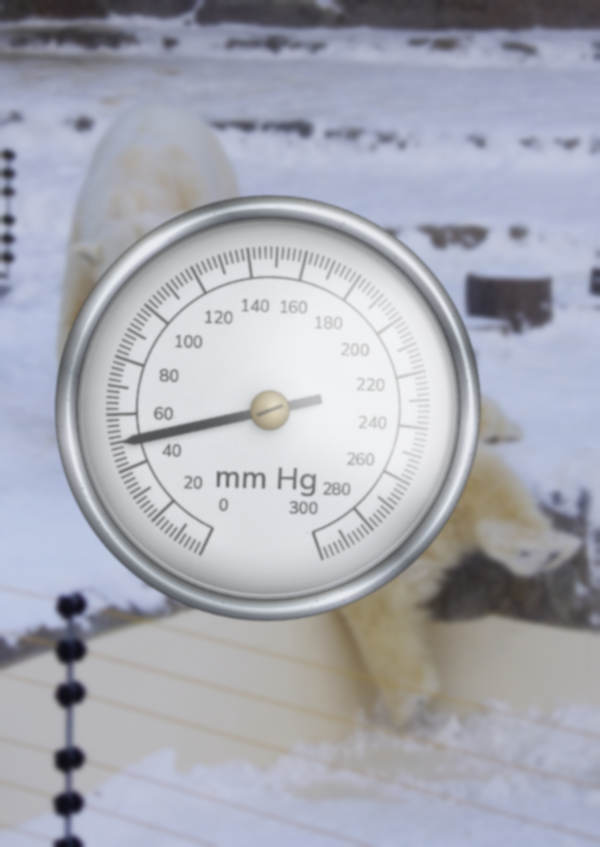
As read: value=50 unit=mmHg
